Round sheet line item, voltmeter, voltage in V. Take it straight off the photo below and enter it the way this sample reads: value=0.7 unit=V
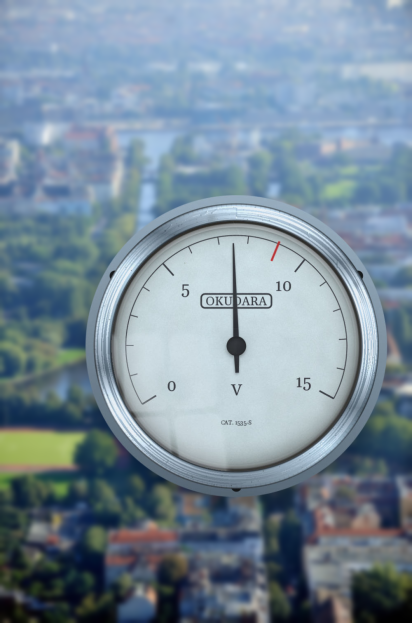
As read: value=7.5 unit=V
